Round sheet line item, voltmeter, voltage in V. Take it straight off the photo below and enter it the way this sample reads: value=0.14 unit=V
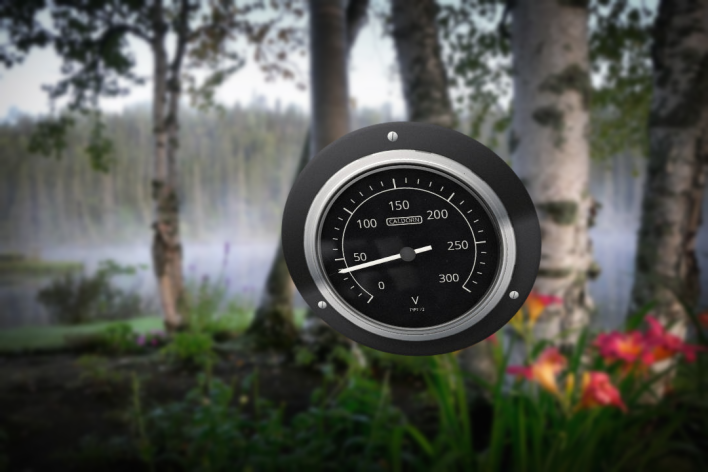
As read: value=40 unit=V
